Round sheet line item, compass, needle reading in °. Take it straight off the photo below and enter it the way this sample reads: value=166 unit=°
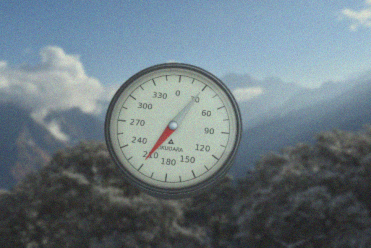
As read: value=210 unit=°
